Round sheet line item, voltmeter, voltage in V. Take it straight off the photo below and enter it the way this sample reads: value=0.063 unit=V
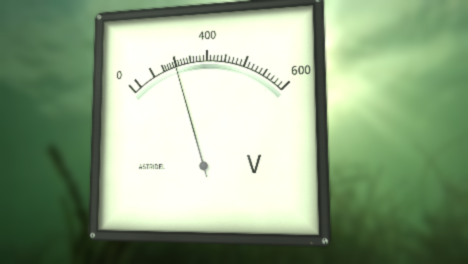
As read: value=300 unit=V
